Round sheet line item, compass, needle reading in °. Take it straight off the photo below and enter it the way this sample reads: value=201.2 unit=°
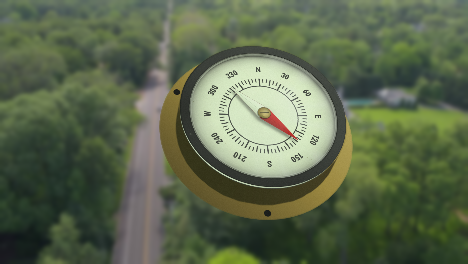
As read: value=135 unit=°
